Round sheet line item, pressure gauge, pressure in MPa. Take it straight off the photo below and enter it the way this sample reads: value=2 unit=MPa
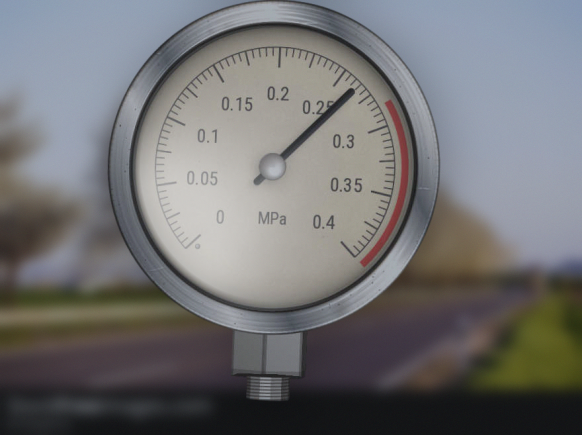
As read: value=0.265 unit=MPa
